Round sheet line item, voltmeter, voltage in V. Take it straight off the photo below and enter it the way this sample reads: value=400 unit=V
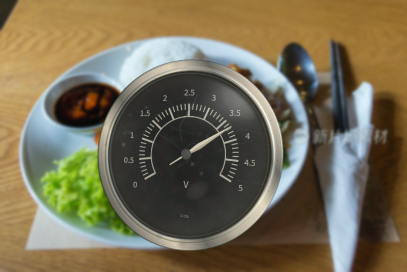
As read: value=3.7 unit=V
